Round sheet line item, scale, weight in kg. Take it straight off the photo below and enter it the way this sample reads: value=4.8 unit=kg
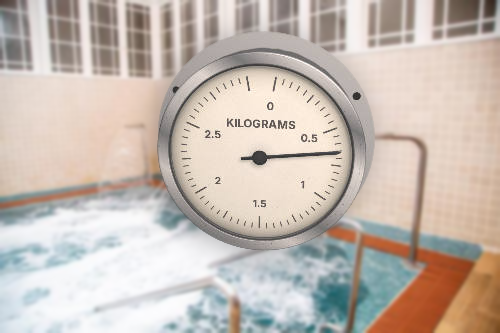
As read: value=0.65 unit=kg
